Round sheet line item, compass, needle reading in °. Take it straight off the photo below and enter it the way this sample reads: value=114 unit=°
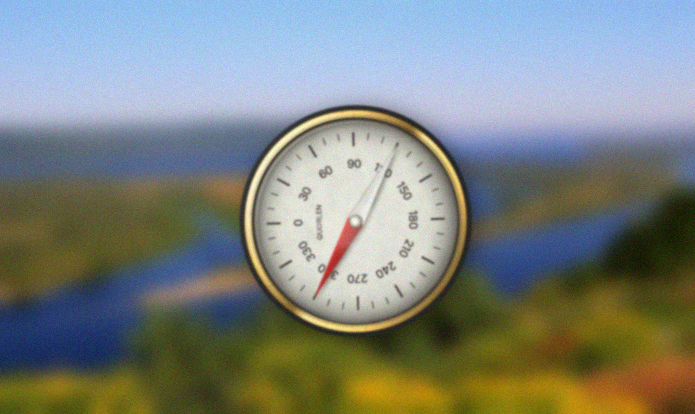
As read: value=300 unit=°
